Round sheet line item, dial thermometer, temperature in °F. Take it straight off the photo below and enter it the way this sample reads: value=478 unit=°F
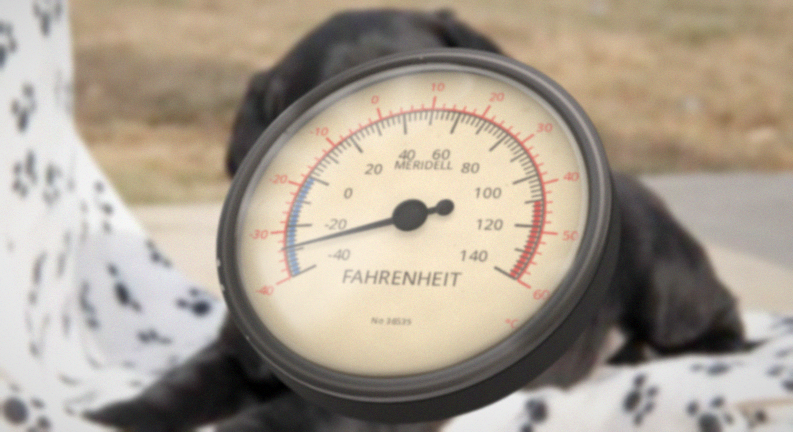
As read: value=-30 unit=°F
